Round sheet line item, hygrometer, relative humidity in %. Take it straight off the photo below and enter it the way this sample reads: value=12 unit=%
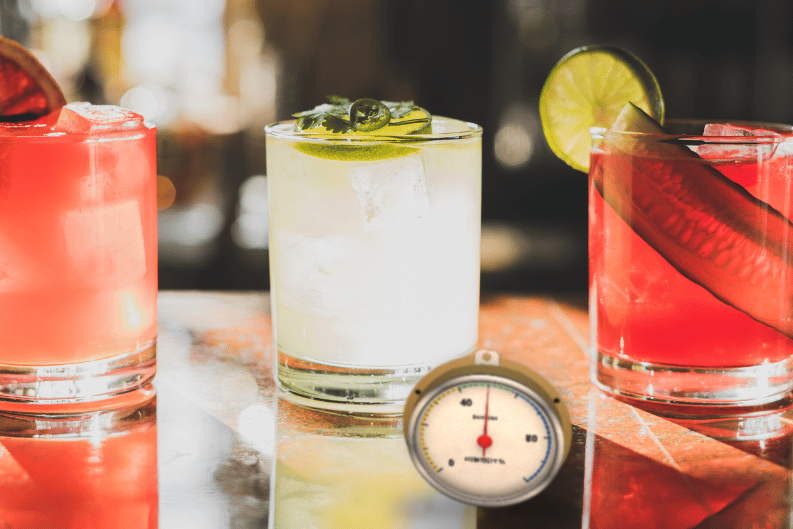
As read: value=50 unit=%
